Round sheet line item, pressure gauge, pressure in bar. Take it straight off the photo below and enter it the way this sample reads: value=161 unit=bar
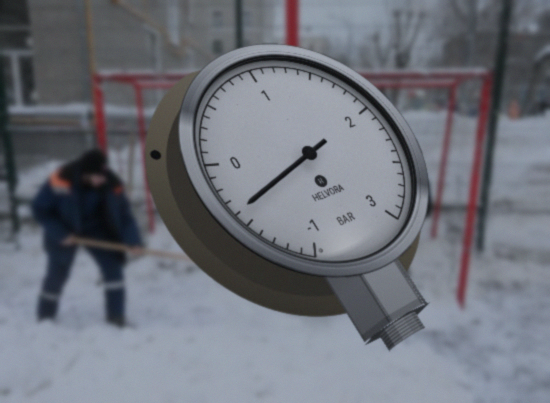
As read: value=-0.4 unit=bar
